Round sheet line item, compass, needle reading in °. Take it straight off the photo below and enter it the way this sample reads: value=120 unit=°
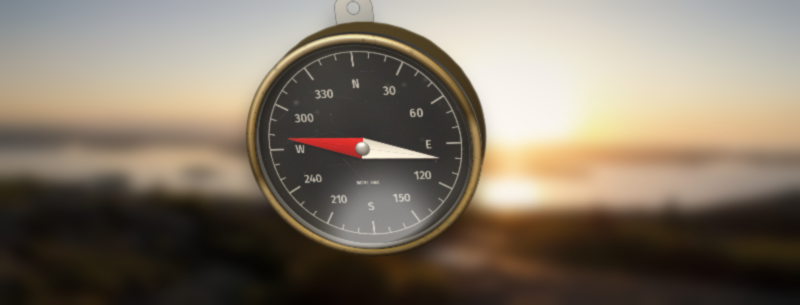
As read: value=280 unit=°
